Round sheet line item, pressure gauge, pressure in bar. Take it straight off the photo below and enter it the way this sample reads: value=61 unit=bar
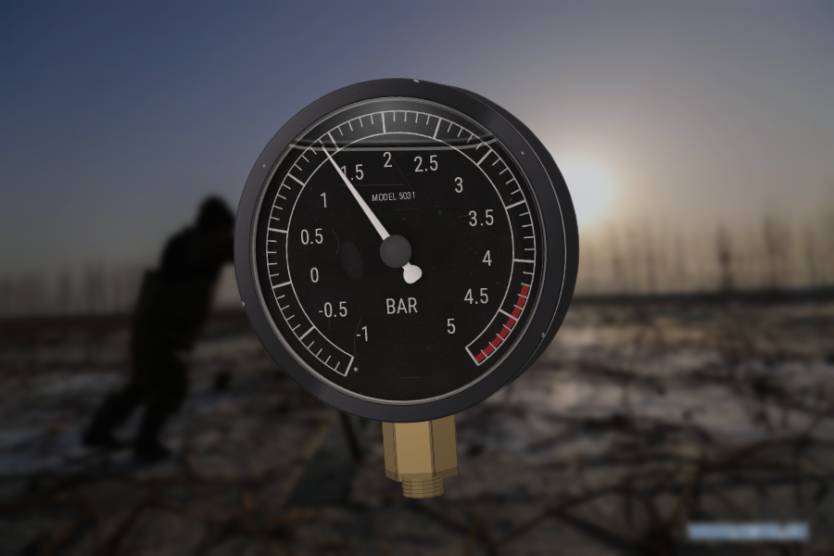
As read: value=1.4 unit=bar
